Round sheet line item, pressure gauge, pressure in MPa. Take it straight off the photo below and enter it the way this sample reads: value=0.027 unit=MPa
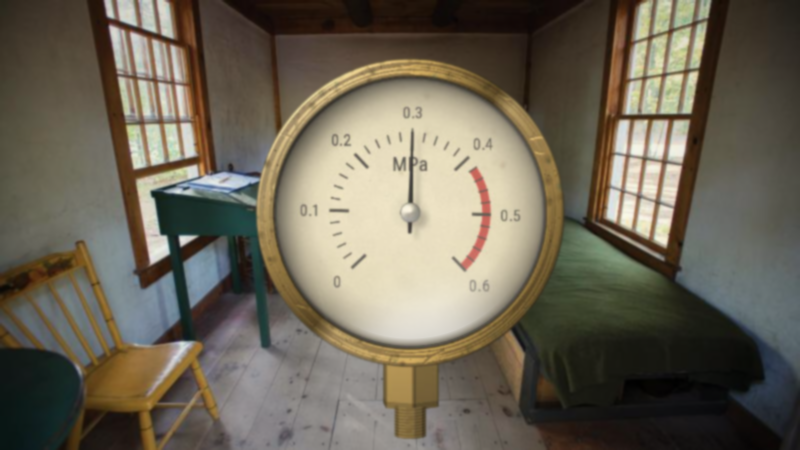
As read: value=0.3 unit=MPa
